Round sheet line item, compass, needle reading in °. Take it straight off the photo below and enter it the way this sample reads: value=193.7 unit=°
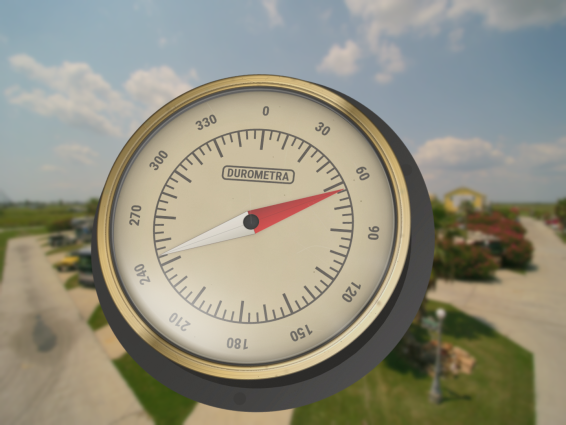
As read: value=65 unit=°
